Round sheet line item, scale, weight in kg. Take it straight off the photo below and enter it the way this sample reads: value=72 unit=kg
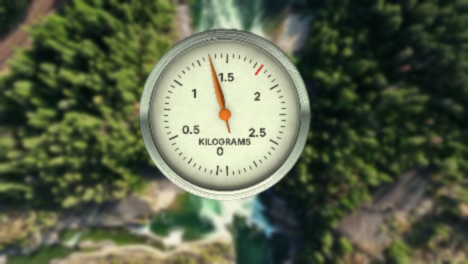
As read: value=1.35 unit=kg
